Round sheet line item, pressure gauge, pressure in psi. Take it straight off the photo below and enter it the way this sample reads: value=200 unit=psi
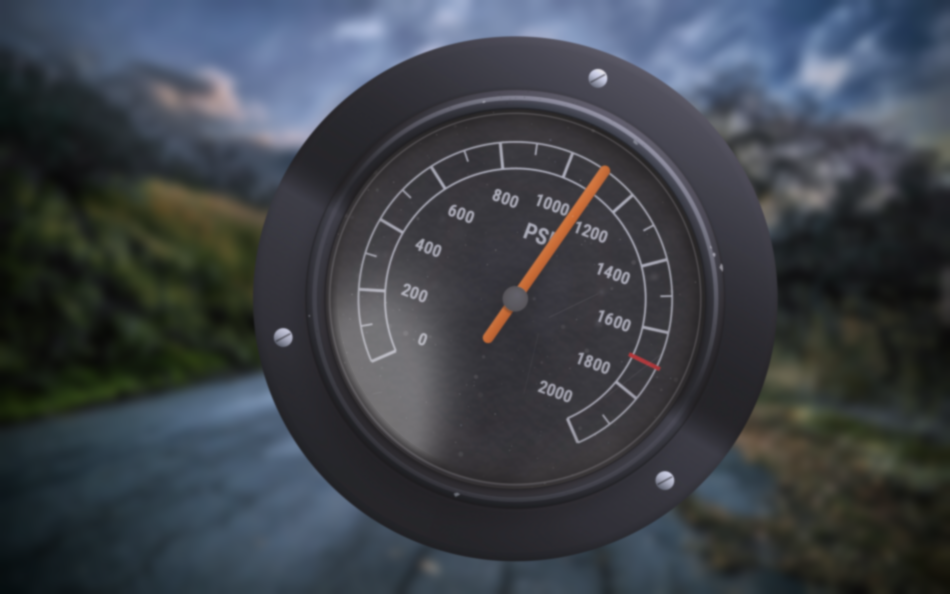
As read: value=1100 unit=psi
